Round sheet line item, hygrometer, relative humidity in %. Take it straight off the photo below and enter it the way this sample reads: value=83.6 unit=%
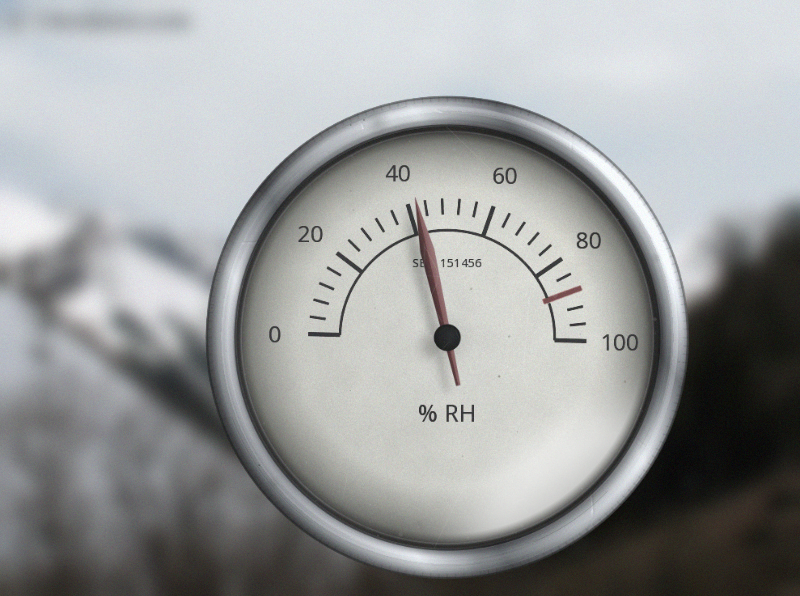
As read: value=42 unit=%
